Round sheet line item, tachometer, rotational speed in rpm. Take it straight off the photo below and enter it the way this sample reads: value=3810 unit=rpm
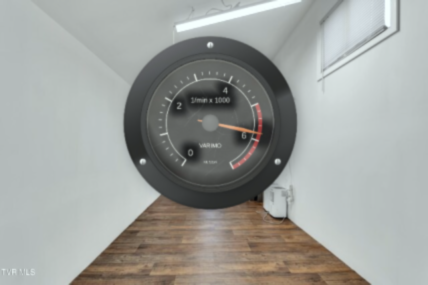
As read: value=5800 unit=rpm
